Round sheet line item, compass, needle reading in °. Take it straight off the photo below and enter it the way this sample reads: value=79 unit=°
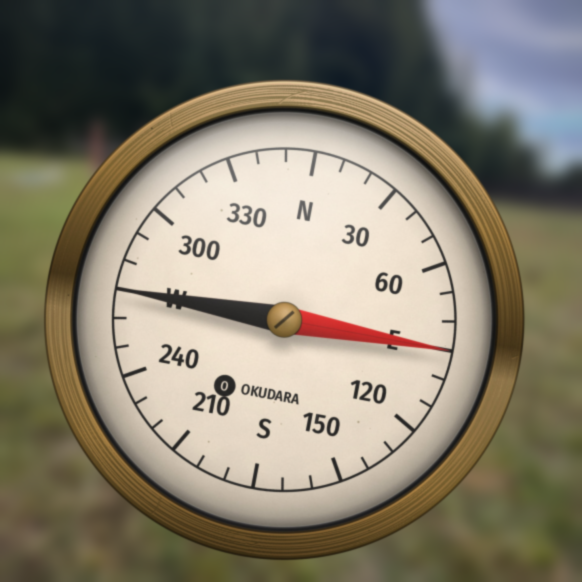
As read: value=90 unit=°
